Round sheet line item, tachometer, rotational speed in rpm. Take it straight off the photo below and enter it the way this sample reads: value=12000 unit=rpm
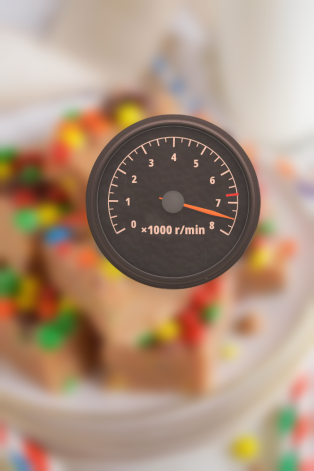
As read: value=7500 unit=rpm
